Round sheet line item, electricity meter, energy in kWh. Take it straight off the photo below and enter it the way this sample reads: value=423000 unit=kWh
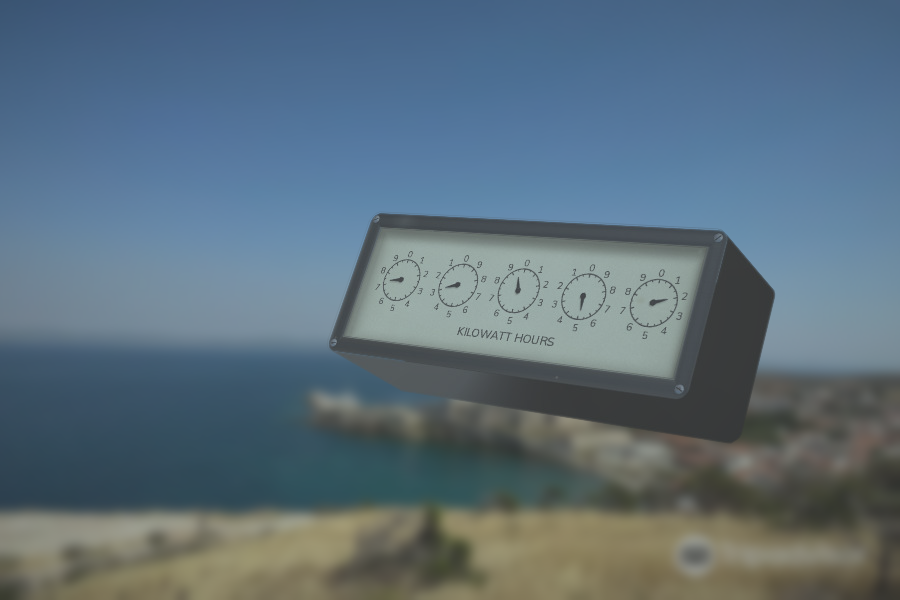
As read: value=72952 unit=kWh
